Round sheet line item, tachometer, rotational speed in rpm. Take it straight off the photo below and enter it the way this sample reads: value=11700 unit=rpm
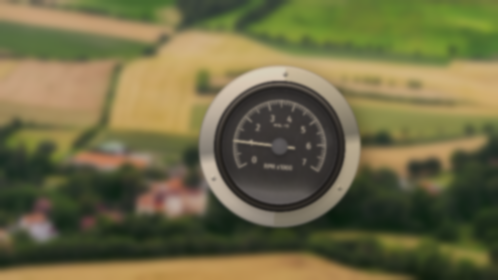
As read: value=1000 unit=rpm
